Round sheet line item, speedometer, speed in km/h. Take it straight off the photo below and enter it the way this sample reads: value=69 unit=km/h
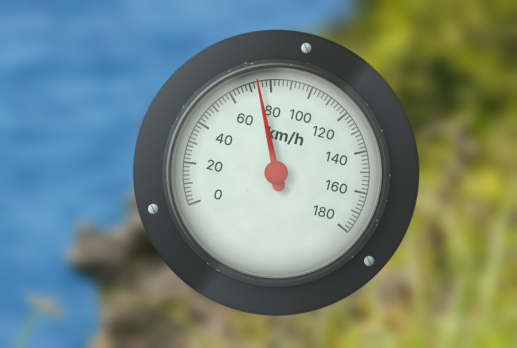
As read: value=74 unit=km/h
